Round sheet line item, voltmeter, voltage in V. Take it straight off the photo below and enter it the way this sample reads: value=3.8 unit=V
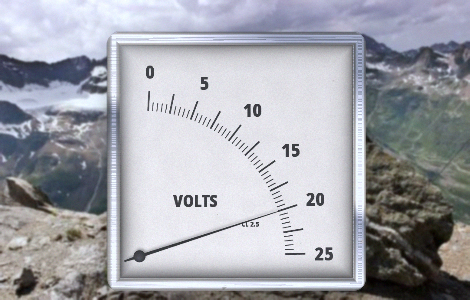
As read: value=20 unit=V
